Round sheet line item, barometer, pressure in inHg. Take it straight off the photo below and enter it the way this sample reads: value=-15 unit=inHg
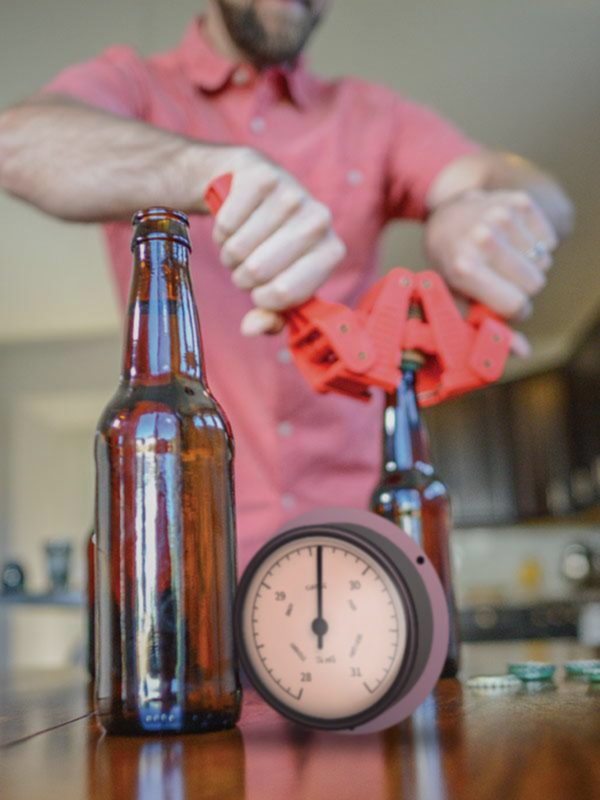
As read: value=29.6 unit=inHg
